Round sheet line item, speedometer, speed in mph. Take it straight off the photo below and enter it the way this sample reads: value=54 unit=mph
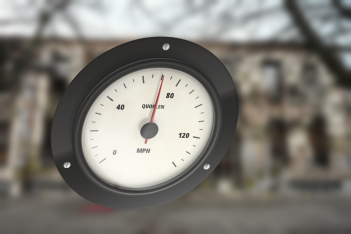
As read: value=70 unit=mph
